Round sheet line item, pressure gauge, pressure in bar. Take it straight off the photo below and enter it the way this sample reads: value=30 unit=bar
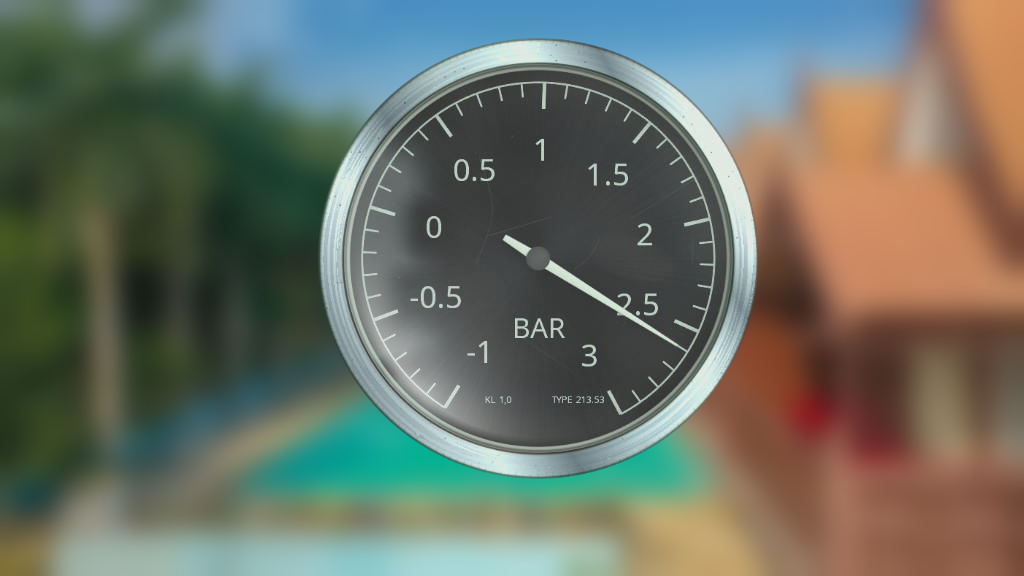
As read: value=2.6 unit=bar
